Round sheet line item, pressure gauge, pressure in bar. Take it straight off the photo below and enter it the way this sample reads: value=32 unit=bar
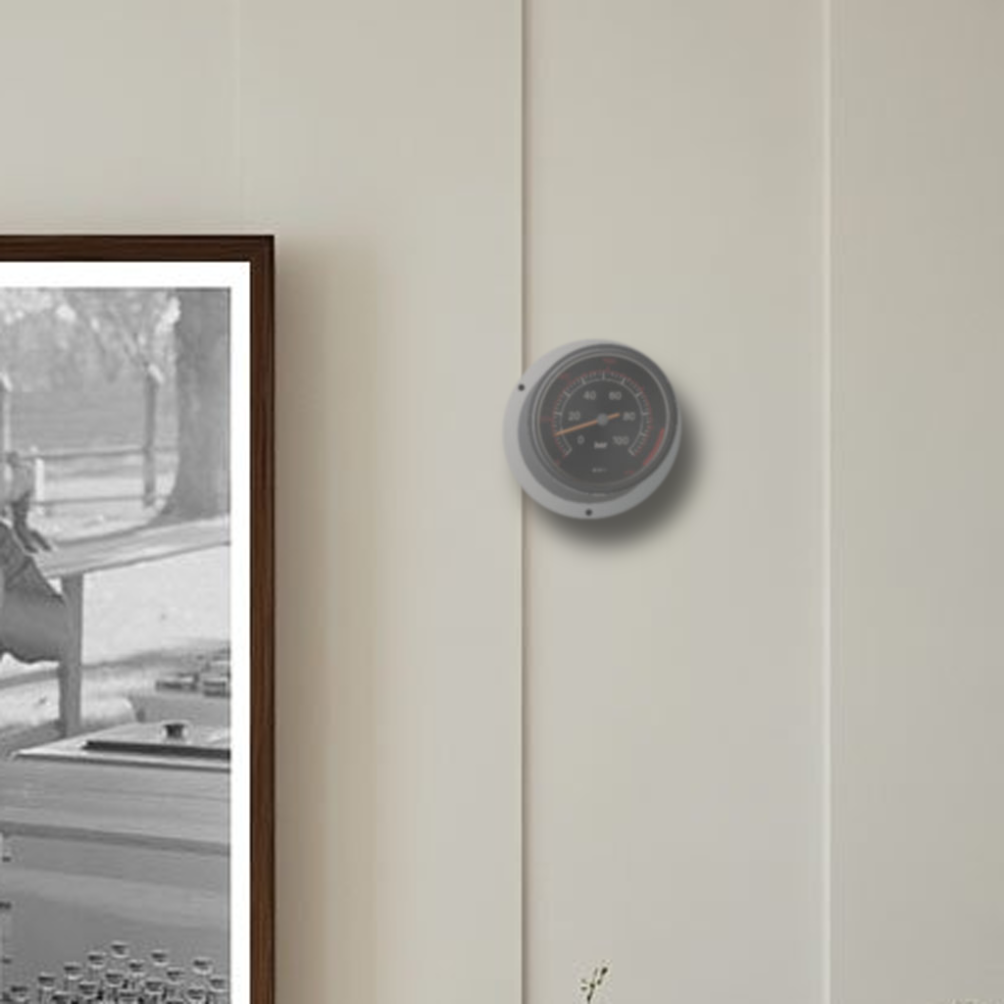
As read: value=10 unit=bar
